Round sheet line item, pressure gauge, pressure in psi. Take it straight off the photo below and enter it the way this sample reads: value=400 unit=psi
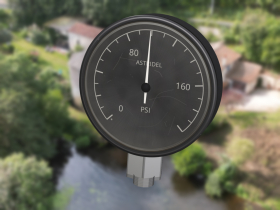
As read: value=100 unit=psi
